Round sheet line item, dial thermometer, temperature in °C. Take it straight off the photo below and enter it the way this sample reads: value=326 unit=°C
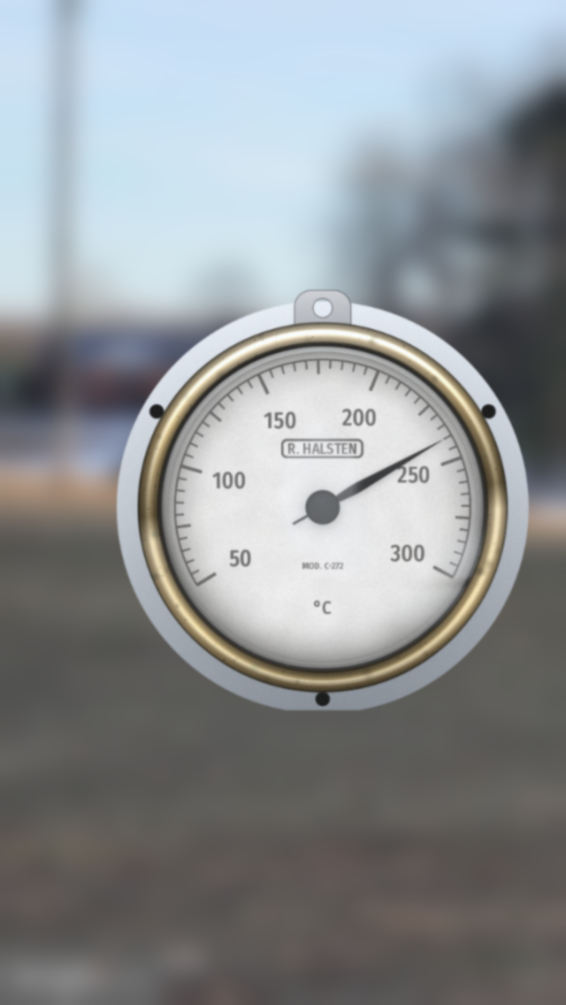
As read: value=240 unit=°C
